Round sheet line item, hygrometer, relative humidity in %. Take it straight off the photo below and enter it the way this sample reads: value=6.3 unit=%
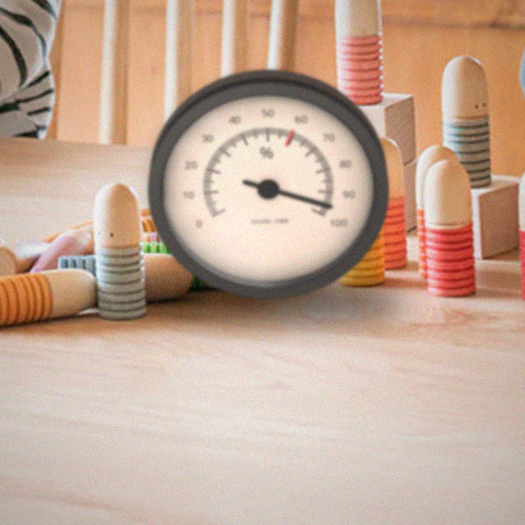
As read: value=95 unit=%
